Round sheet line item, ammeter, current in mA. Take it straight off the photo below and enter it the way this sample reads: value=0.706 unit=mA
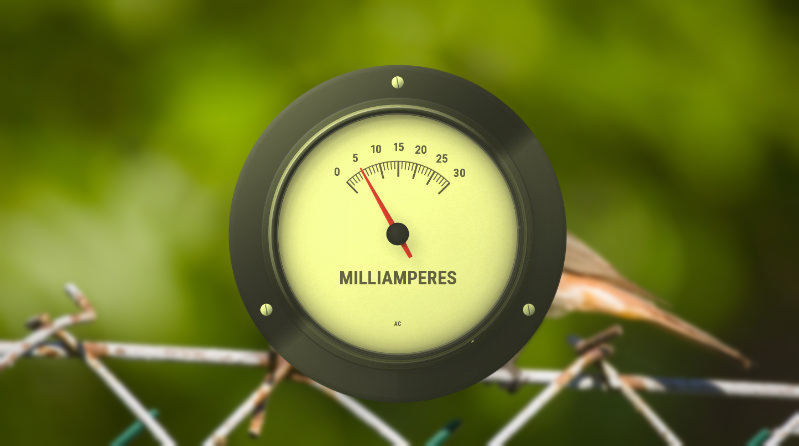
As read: value=5 unit=mA
